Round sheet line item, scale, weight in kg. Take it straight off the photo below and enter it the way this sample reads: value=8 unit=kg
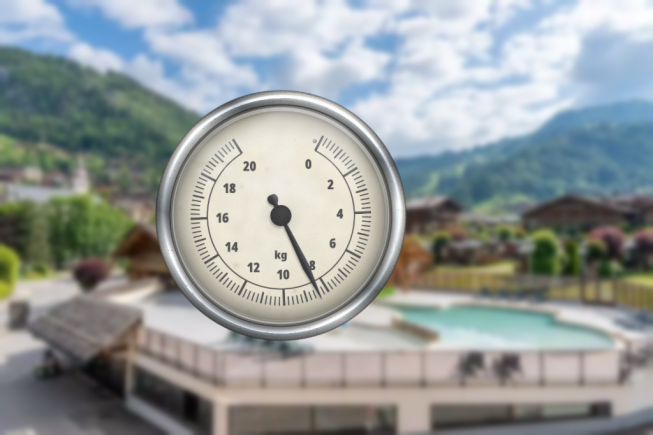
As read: value=8.4 unit=kg
